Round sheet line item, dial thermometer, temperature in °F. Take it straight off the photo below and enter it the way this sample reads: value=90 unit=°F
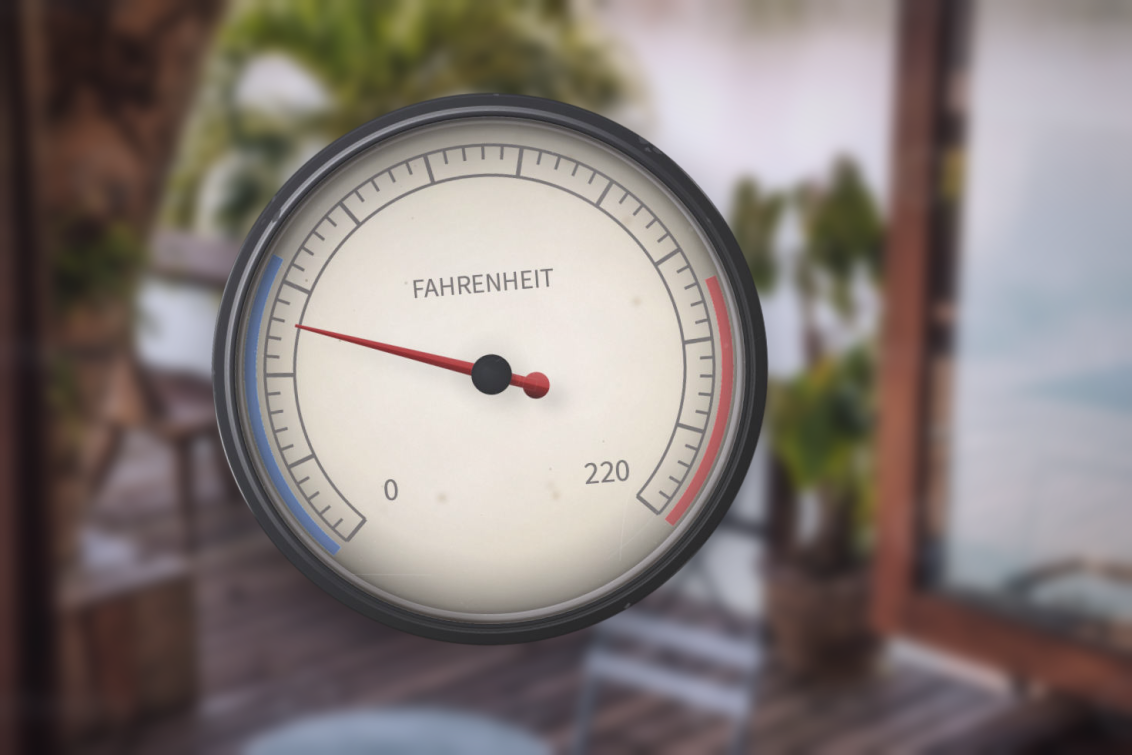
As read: value=52 unit=°F
